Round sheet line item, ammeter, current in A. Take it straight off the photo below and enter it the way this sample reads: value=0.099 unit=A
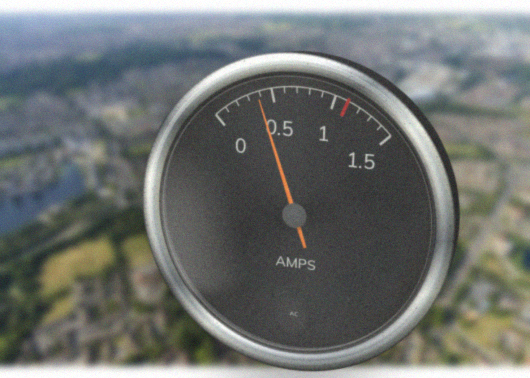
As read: value=0.4 unit=A
